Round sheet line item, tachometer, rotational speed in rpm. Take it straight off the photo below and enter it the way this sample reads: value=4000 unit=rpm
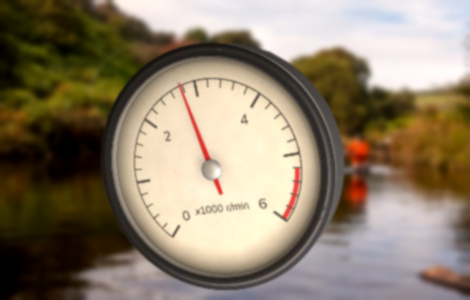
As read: value=2800 unit=rpm
